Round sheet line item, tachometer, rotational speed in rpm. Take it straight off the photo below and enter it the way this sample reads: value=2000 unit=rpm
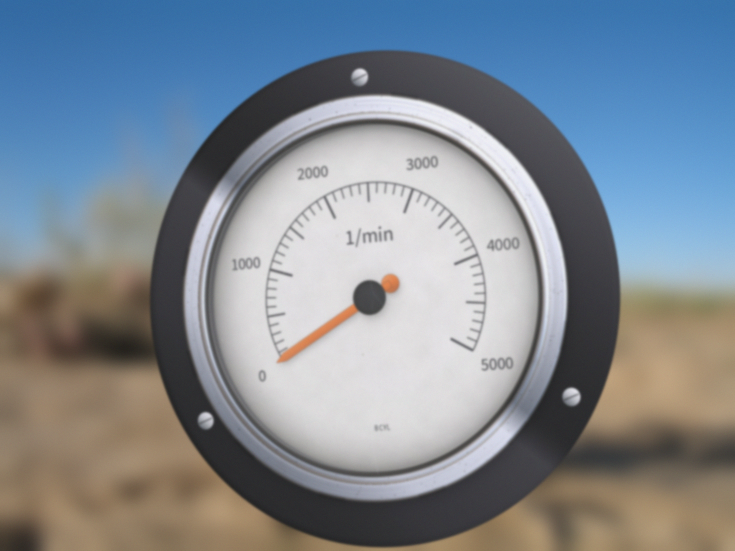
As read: value=0 unit=rpm
